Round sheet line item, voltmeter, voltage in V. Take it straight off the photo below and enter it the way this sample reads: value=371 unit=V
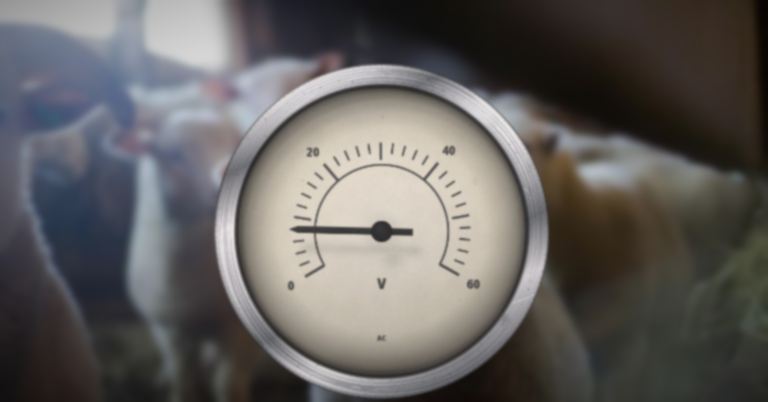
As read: value=8 unit=V
